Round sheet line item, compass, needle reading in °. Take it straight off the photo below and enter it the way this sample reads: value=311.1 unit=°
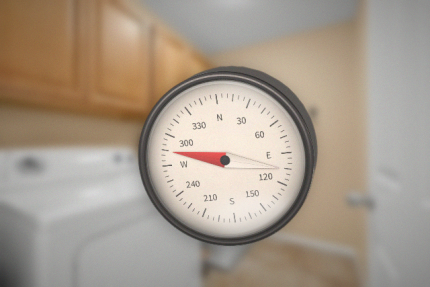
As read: value=285 unit=°
